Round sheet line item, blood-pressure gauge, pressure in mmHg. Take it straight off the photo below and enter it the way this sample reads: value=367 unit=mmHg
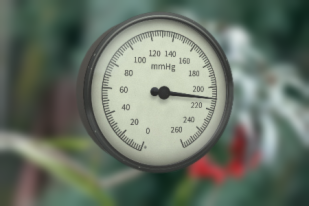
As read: value=210 unit=mmHg
